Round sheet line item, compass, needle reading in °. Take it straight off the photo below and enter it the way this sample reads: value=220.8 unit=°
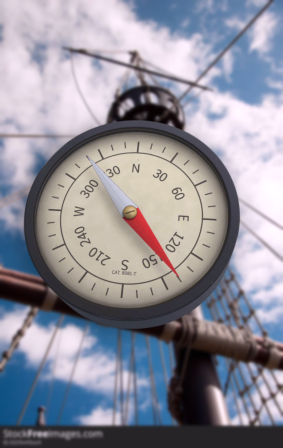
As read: value=140 unit=°
